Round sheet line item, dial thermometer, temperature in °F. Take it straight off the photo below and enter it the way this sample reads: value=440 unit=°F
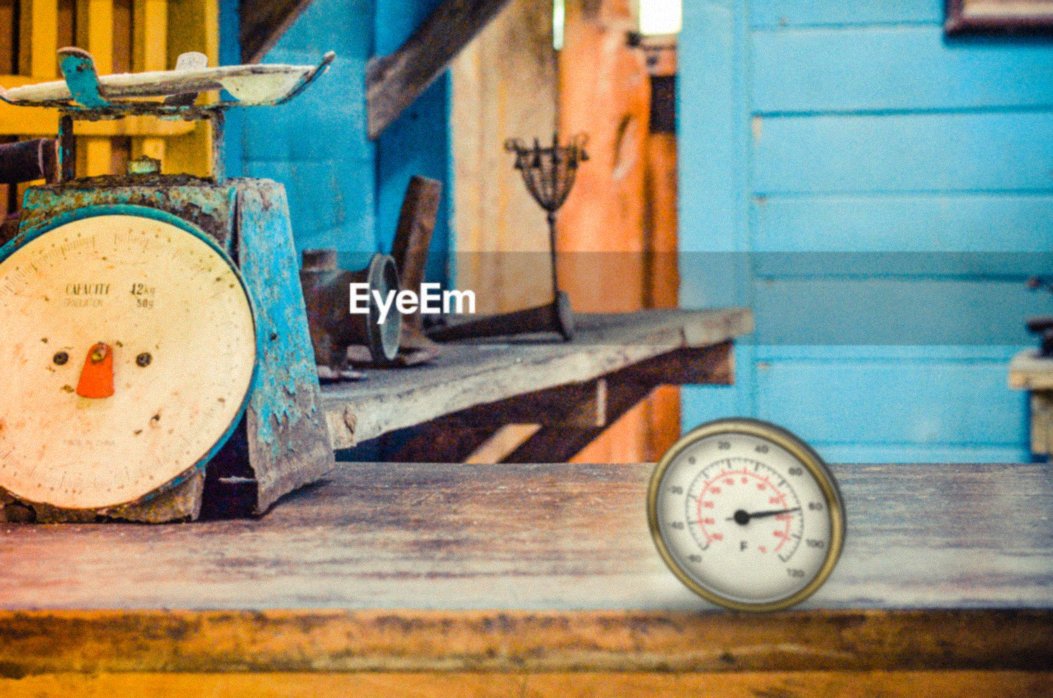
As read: value=80 unit=°F
